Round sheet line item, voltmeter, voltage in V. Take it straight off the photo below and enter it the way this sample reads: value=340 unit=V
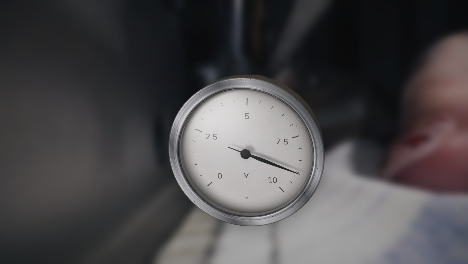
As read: value=9 unit=V
